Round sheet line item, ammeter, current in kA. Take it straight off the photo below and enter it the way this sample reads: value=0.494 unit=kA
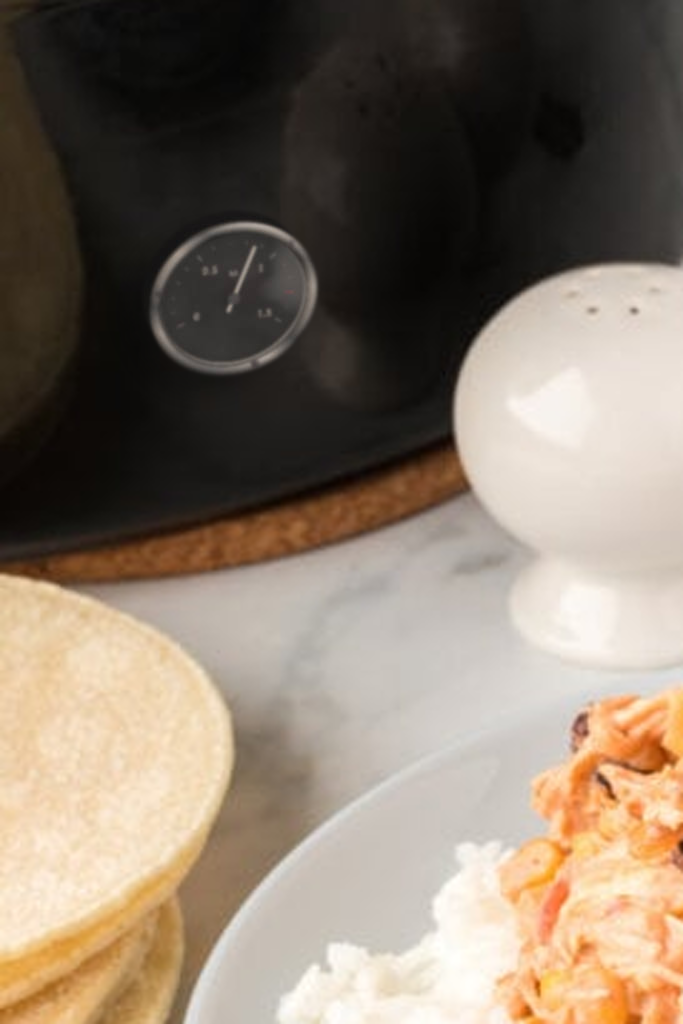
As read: value=0.85 unit=kA
